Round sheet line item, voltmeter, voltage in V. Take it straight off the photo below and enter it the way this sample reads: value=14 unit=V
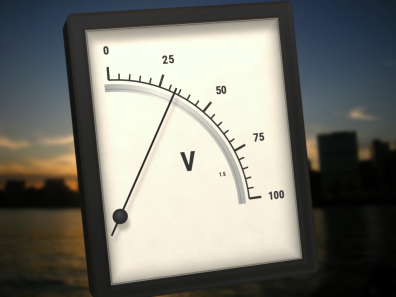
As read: value=32.5 unit=V
